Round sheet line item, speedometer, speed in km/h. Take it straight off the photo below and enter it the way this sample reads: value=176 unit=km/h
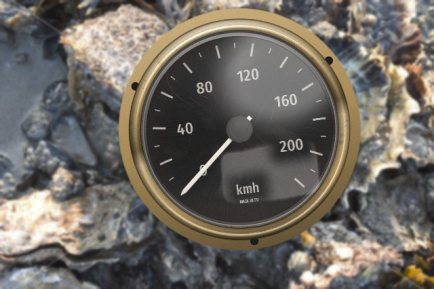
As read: value=0 unit=km/h
